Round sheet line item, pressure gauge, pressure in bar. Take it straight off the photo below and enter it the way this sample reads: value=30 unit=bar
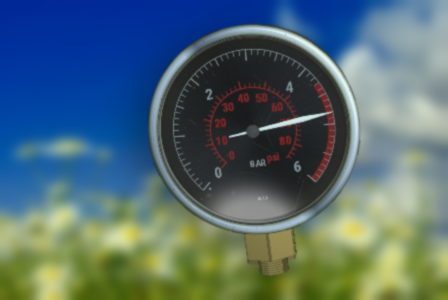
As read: value=4.8 unit=bar
